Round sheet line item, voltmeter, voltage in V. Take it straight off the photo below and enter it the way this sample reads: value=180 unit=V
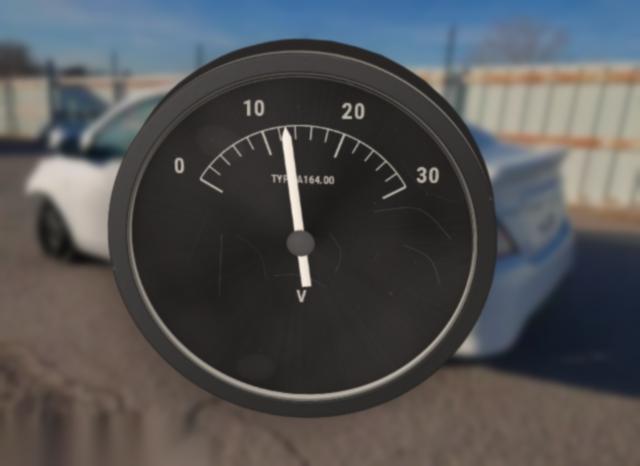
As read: value=13 unit=V
